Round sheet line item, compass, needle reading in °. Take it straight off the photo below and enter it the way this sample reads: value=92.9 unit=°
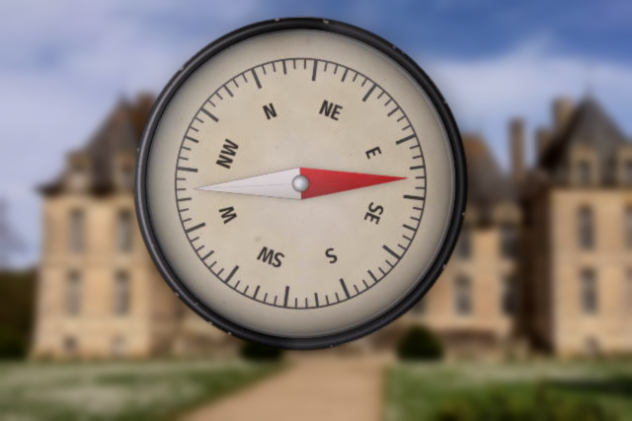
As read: value=110 unit=°
